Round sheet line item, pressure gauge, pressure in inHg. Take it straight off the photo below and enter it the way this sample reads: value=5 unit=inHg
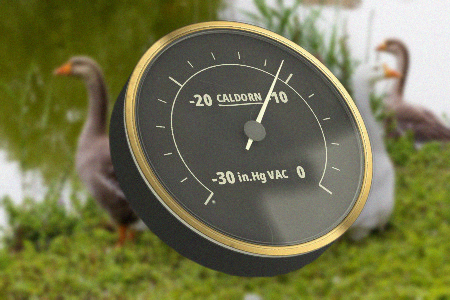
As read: value=-11 unit=inHg
